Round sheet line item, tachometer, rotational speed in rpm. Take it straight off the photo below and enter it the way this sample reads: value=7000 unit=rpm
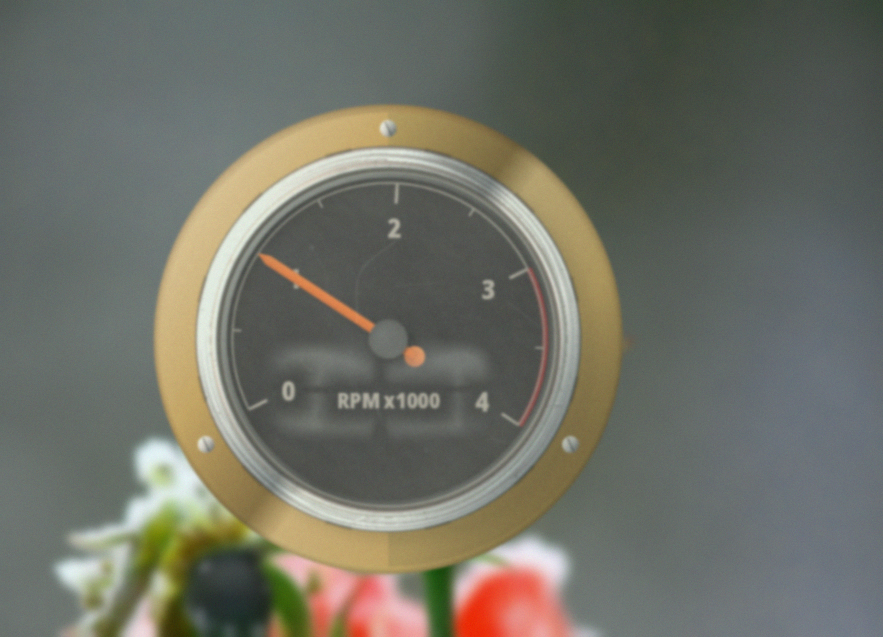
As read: value=1000 unit=rpm
